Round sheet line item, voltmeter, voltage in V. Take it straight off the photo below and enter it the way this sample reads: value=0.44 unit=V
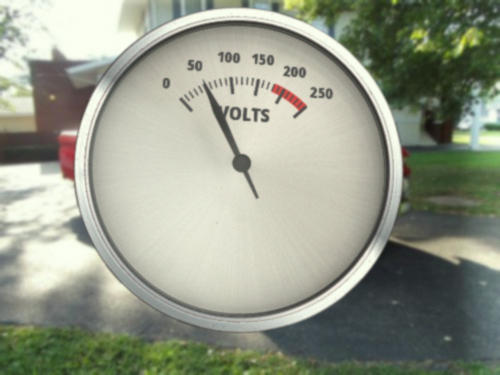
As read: value=50 unit=V
